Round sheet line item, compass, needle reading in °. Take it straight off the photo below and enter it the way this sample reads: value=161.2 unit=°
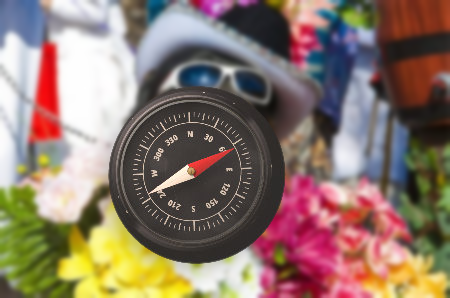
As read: value=65 unit=°
